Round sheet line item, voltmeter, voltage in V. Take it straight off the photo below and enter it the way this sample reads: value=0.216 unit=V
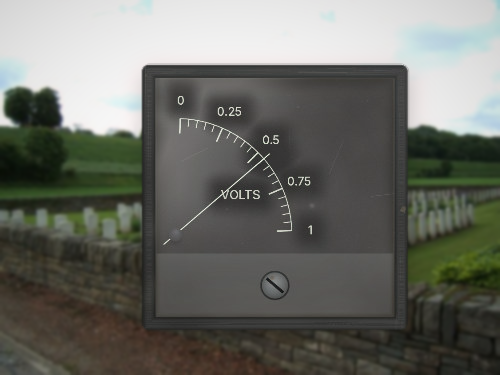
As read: value=0.55 unit=V
